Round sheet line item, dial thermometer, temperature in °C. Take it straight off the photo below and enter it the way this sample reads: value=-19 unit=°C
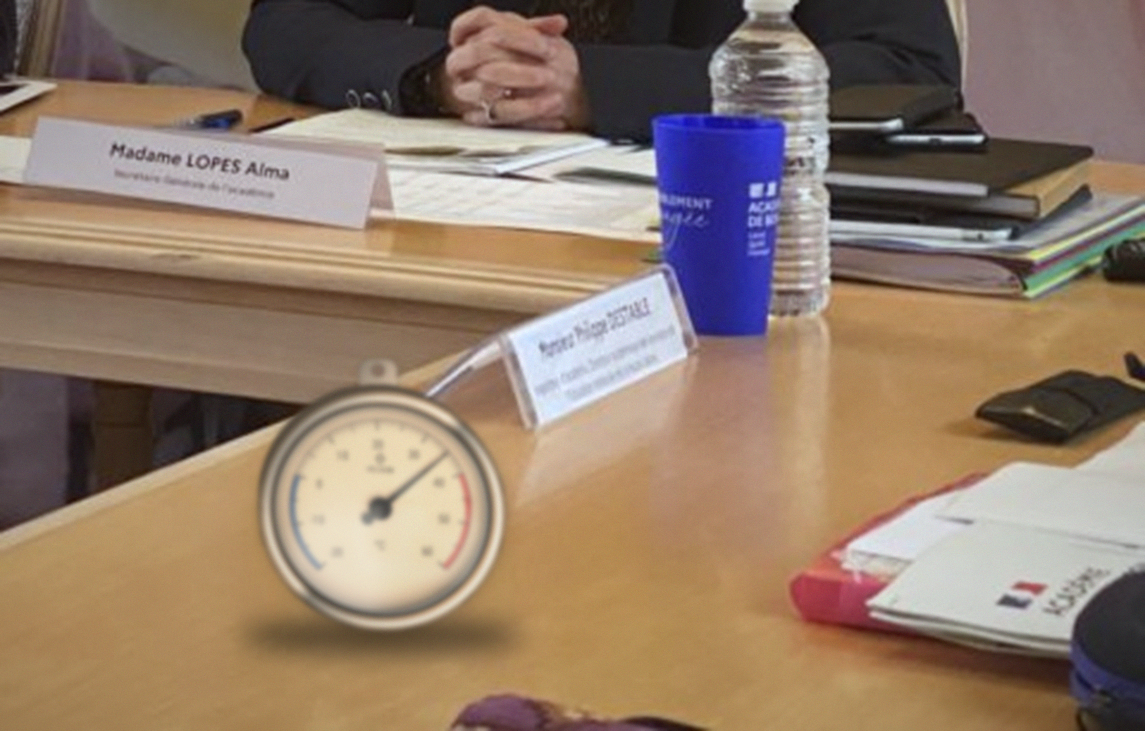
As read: value=35 unit=°C
